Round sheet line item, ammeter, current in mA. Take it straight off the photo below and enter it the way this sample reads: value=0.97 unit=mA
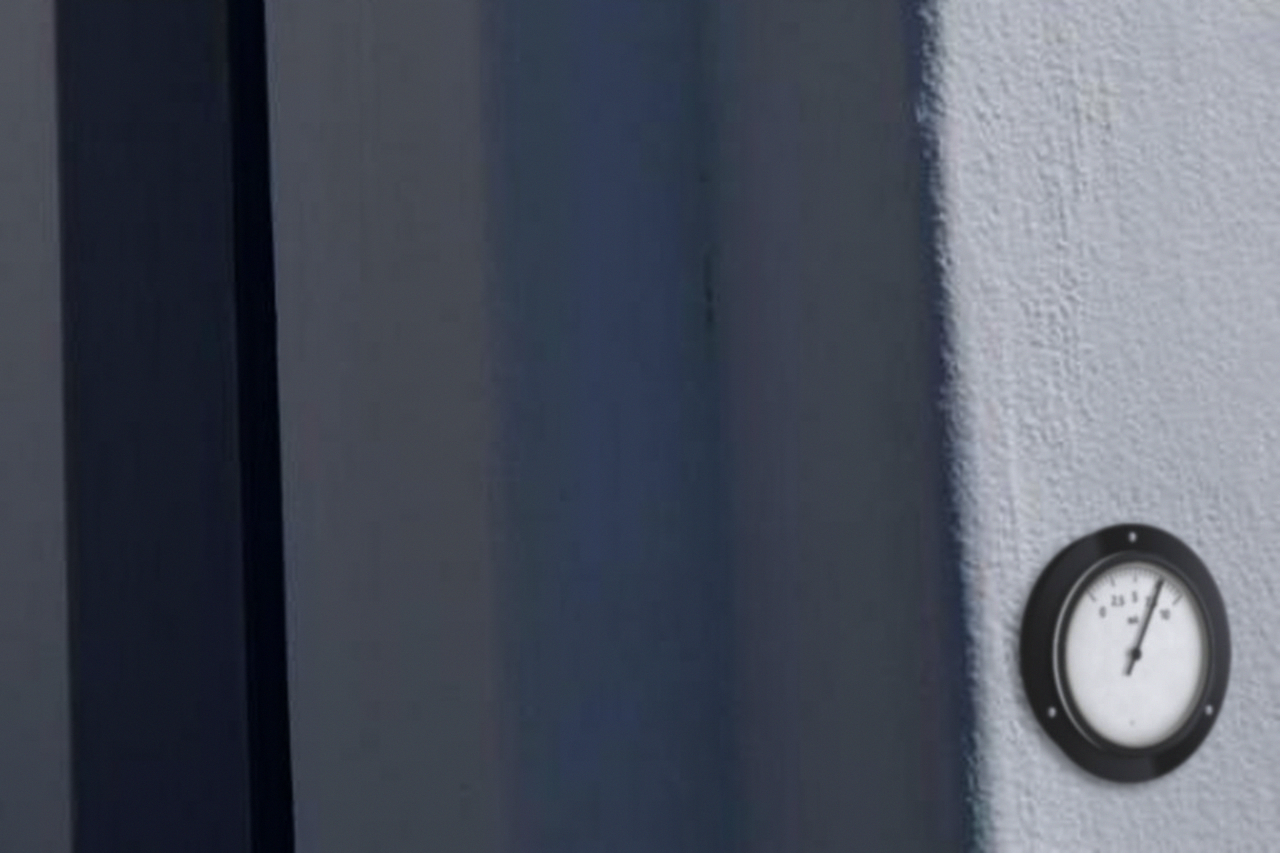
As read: value=7.5 unit=mA
